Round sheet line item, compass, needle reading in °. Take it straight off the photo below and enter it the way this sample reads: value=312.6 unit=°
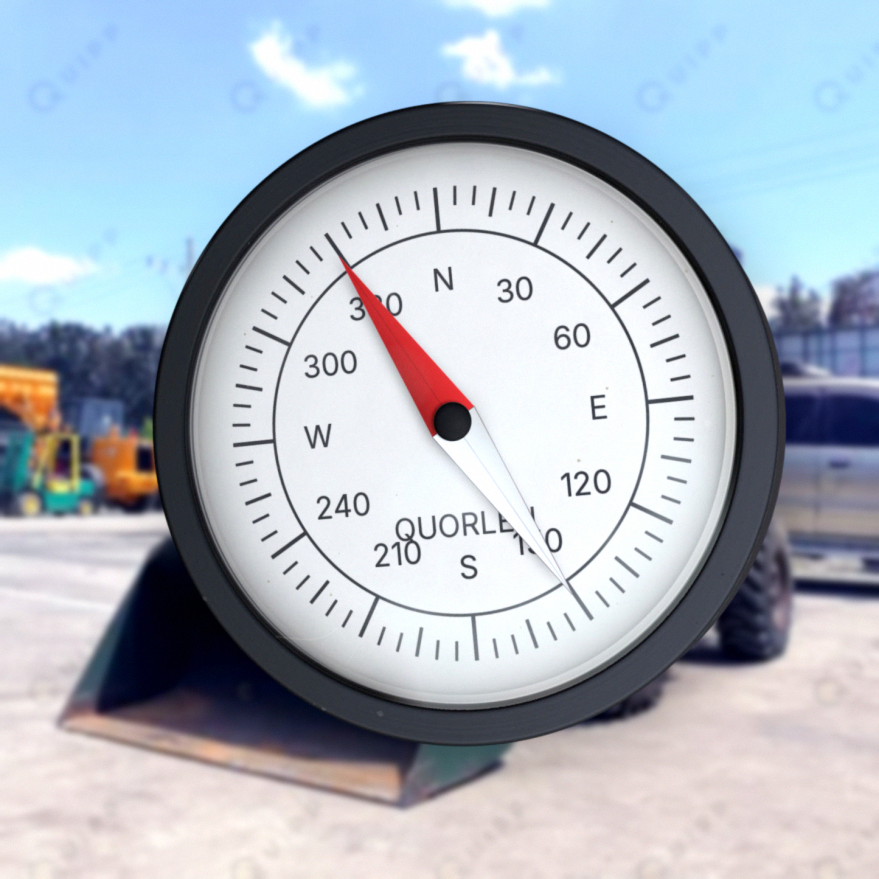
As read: value=330 unit=°
